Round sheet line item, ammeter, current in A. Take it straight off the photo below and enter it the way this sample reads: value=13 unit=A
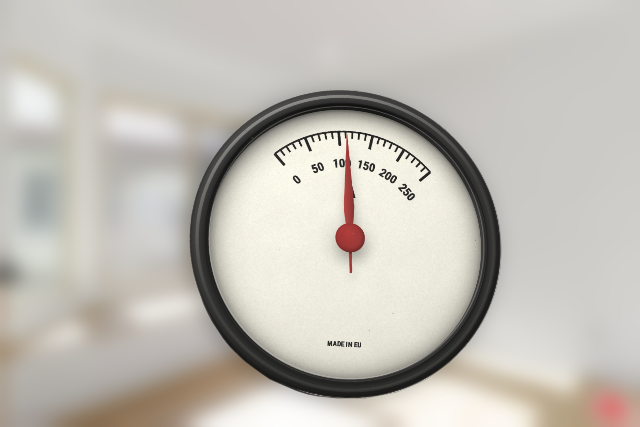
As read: value=110 unit=A
